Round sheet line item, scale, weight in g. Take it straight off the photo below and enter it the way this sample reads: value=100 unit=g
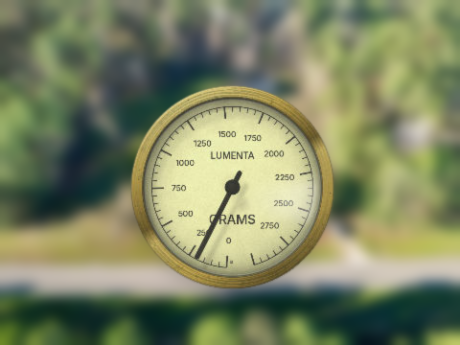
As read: value=200 unit=g
